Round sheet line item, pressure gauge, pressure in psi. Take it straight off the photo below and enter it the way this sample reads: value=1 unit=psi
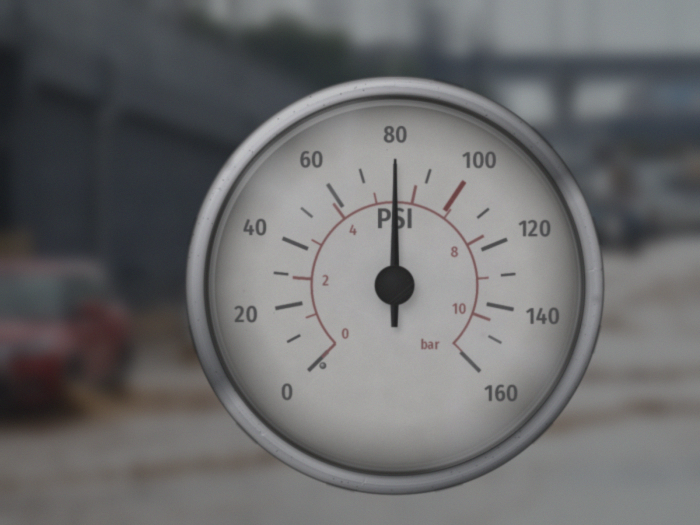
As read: value=80 unit=psi
